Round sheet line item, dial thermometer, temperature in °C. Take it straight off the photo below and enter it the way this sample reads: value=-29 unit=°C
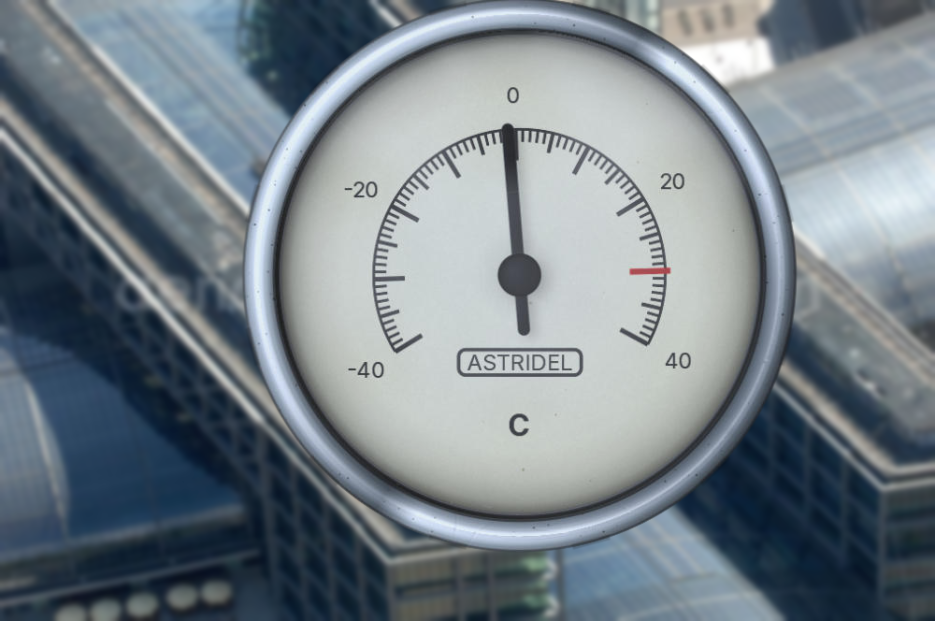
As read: value=-1 unit=°C
